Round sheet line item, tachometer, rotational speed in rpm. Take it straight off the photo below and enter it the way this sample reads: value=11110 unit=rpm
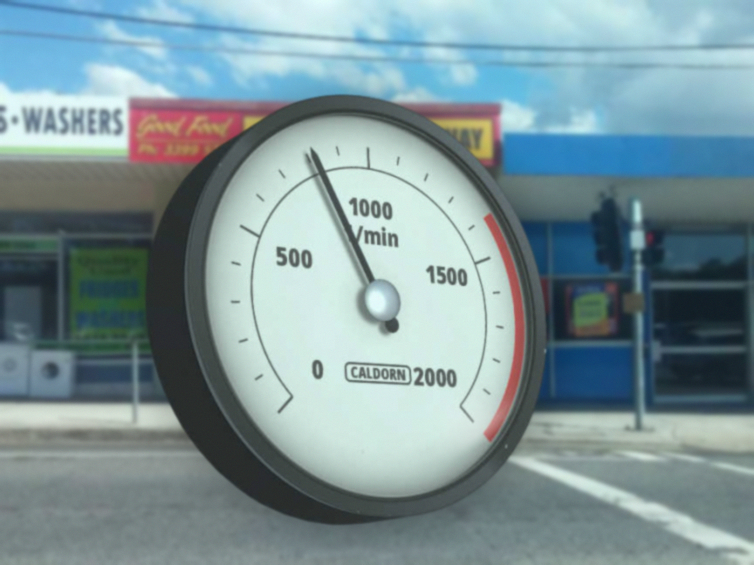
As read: value=800 unit=rpm
